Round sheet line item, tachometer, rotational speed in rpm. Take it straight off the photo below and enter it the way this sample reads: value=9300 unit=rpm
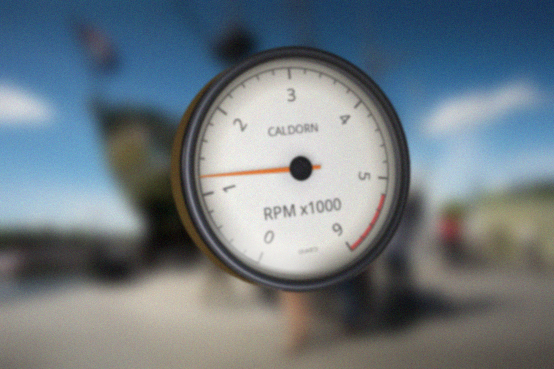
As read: value=1200 unit=rpm
